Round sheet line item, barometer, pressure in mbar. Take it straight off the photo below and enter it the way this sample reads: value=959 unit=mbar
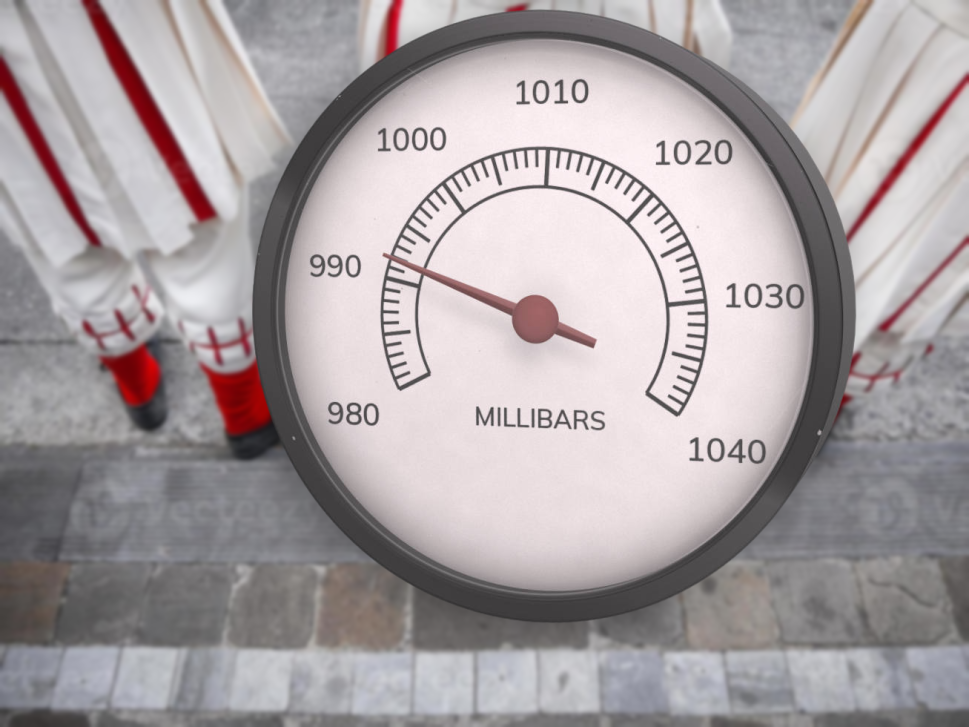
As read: value=992 unit=mbar
